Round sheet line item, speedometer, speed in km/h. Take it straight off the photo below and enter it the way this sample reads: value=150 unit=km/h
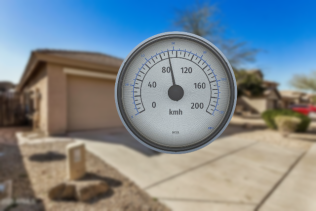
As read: value=90 unit=km/h
